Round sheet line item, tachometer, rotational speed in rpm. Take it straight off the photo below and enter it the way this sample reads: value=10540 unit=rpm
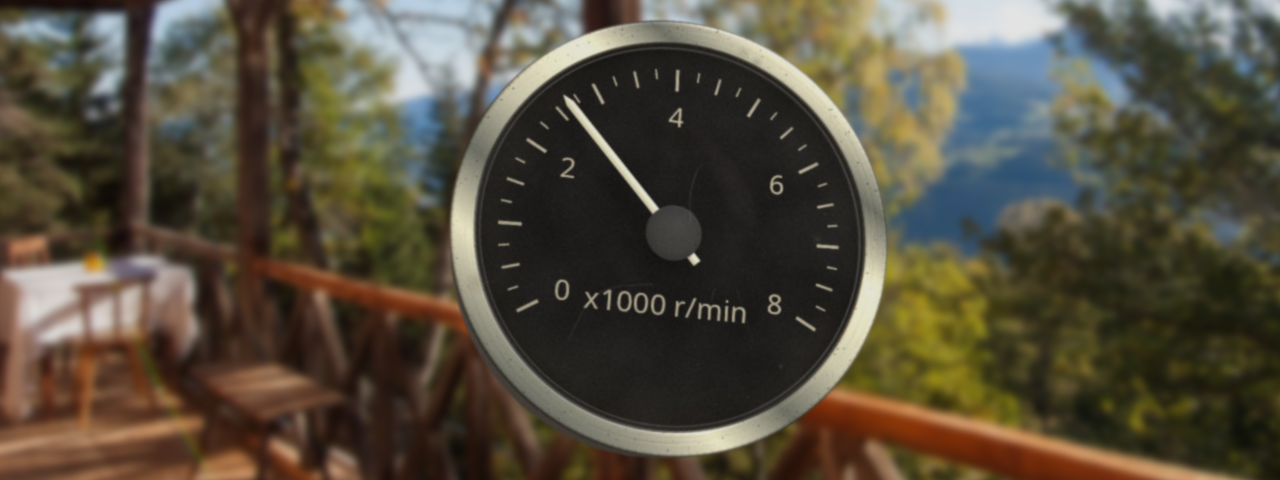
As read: value=2625 unit=rpm
